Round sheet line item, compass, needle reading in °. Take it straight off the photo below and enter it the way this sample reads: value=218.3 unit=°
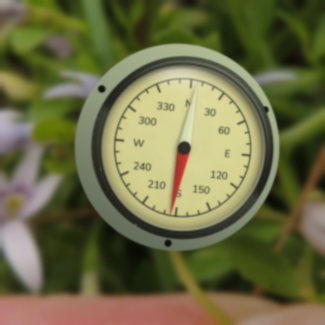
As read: value=185 unit=°
